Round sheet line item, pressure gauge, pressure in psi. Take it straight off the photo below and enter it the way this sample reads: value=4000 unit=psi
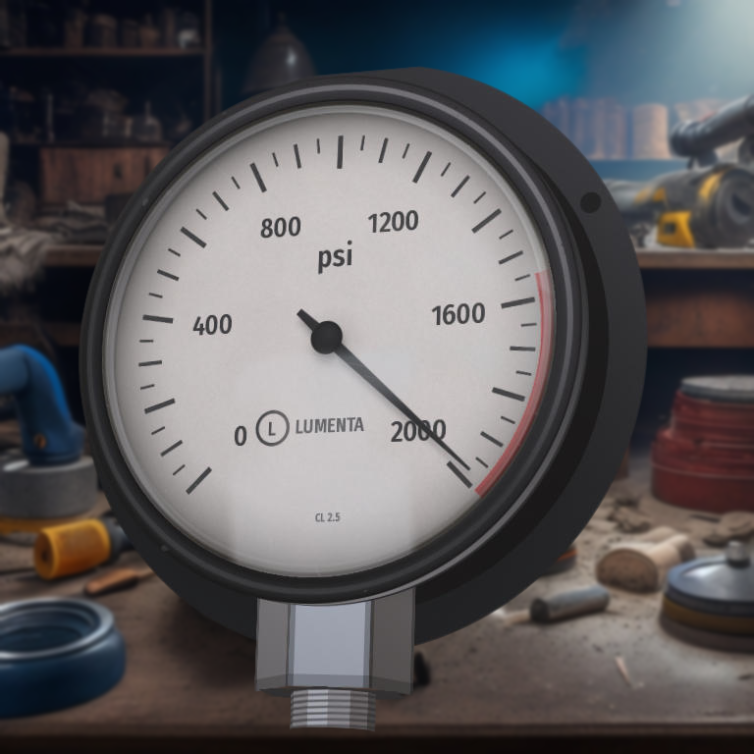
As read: value=1975 unit=psi
